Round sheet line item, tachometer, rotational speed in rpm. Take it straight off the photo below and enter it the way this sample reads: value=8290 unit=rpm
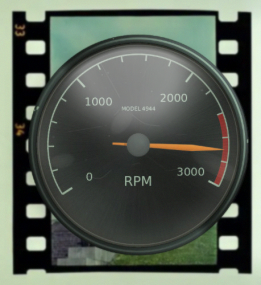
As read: value=2700 unit=rpm
